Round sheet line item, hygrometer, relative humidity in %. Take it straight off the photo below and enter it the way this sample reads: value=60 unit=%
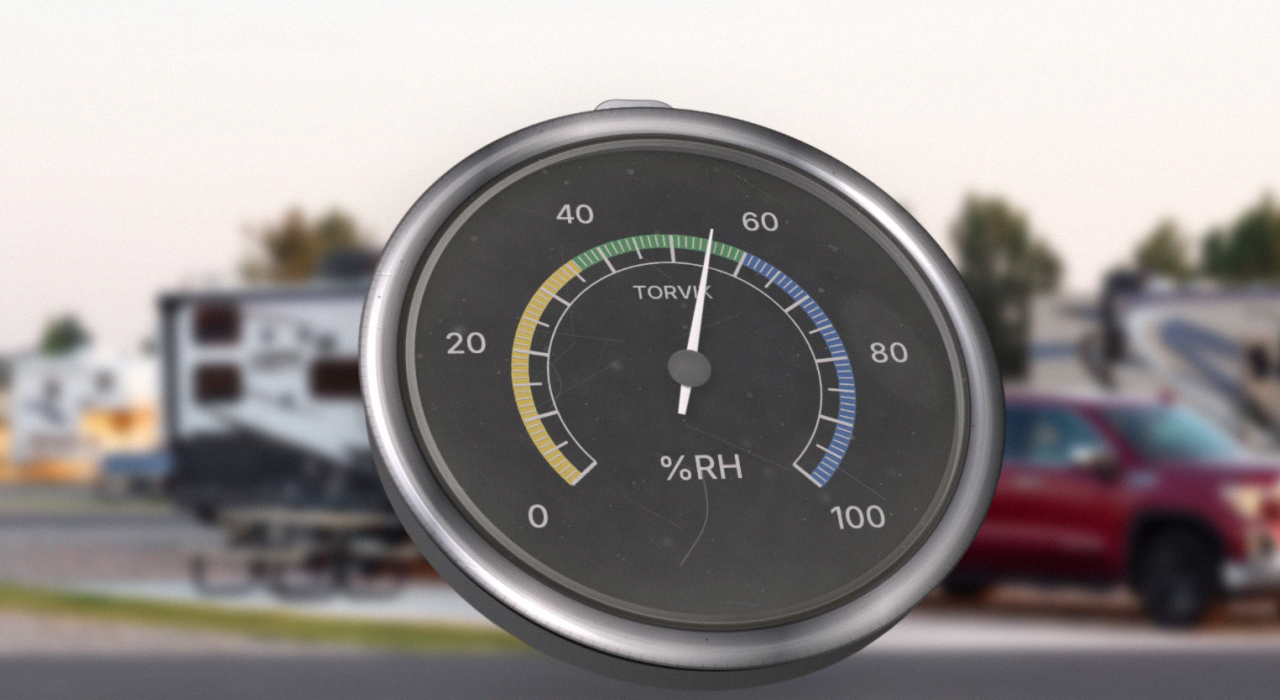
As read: value=55 unit=%
